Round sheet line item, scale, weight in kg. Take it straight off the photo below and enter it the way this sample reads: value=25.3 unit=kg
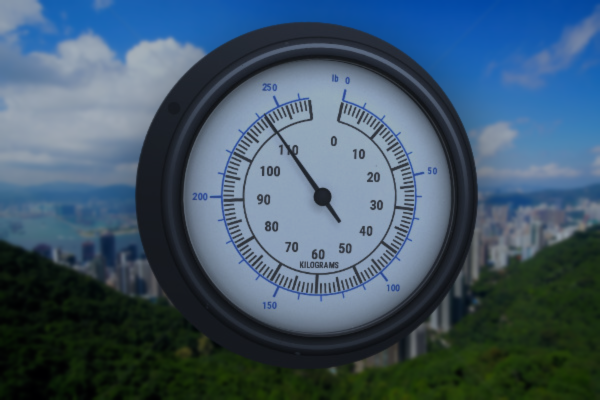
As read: value=110 unit=kg
